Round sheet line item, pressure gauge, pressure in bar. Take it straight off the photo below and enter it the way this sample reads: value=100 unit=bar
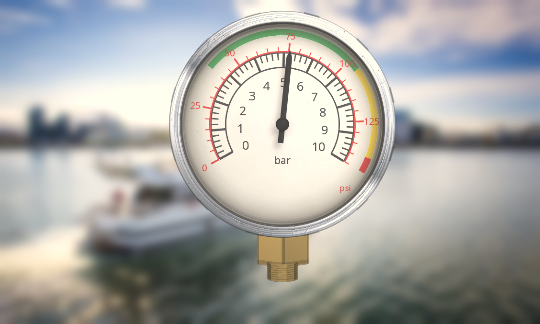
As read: value=5.2 unit=bar
